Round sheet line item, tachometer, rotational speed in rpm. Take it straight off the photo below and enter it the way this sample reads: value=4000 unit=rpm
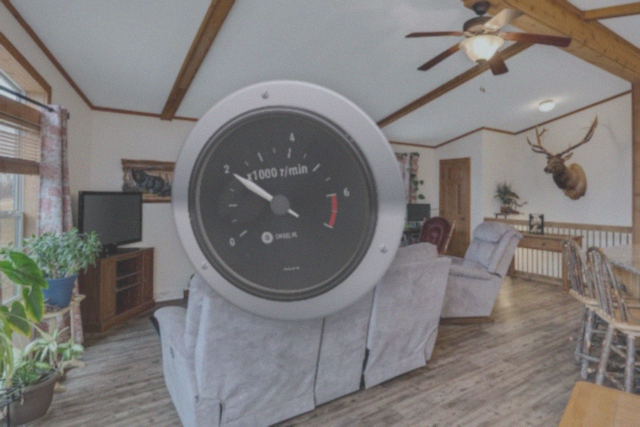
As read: value=2000 unit=rpm
